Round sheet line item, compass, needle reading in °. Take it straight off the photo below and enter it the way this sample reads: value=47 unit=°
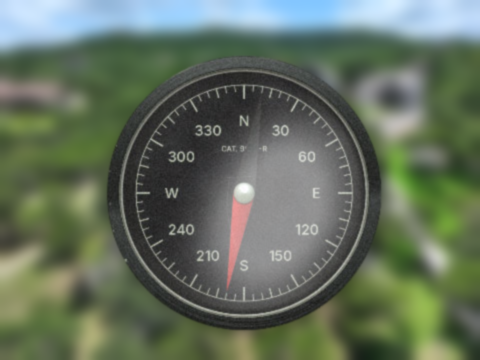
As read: value=190 unit=°
